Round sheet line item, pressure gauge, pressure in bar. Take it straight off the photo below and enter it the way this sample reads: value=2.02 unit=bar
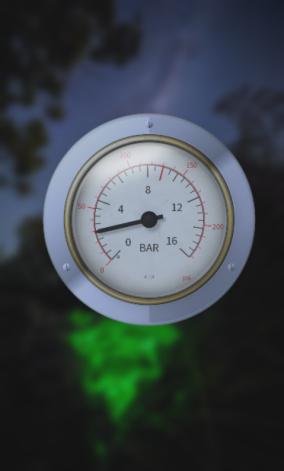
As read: value=2 unit=bar
